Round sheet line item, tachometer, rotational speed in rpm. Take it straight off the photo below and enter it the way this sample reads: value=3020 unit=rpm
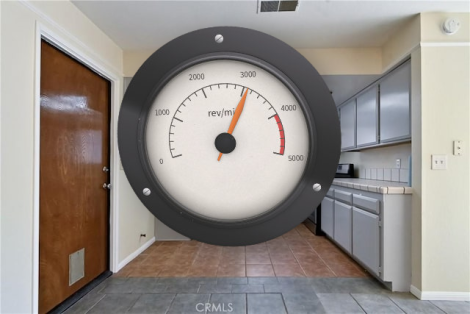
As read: value=3100 unit=rpm
